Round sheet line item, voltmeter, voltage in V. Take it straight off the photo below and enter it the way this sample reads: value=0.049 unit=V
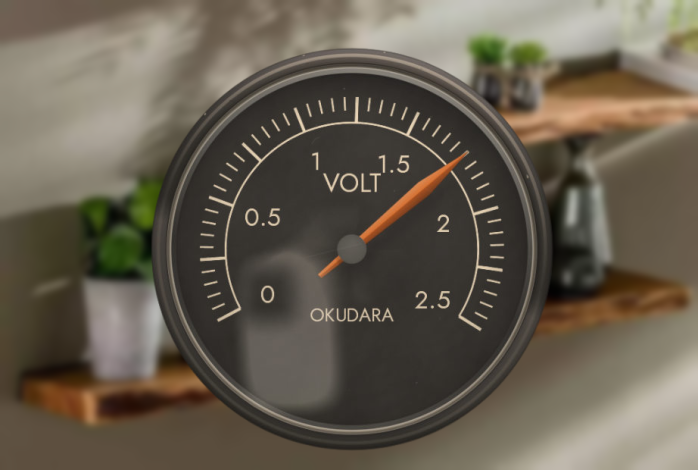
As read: value=1.75 unit=V
